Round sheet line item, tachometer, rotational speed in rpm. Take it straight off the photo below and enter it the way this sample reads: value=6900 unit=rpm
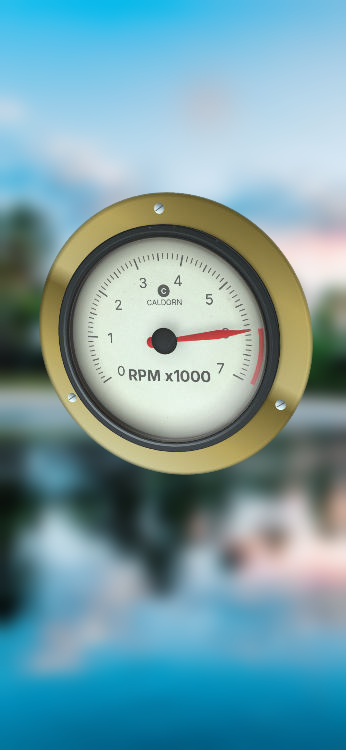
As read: value=6000 unit=rpm
